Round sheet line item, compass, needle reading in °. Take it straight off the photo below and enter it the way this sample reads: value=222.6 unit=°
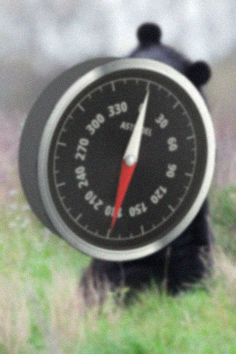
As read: value=180 unit=°
